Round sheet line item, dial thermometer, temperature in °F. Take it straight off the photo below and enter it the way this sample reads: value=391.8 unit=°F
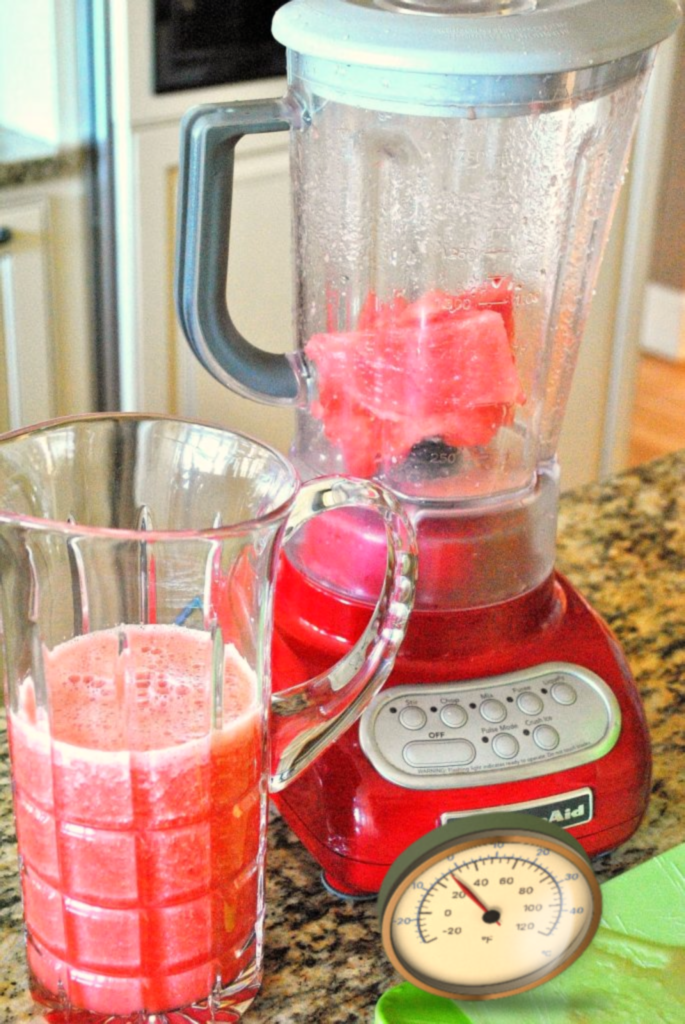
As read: value=28 unit=°F
